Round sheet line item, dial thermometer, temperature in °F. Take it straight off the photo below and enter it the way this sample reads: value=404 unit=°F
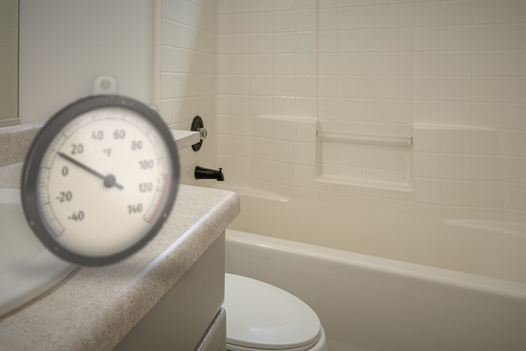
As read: value=10 unit=°F
